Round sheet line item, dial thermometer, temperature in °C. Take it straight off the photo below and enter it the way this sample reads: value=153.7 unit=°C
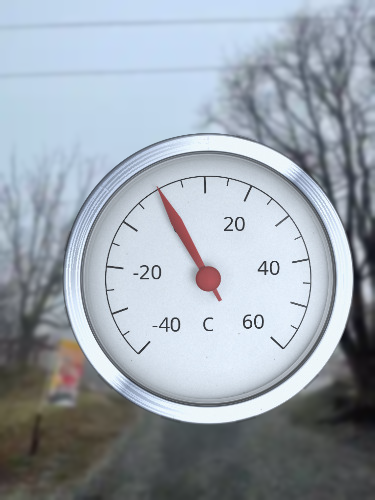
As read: value=0 unit=°C
